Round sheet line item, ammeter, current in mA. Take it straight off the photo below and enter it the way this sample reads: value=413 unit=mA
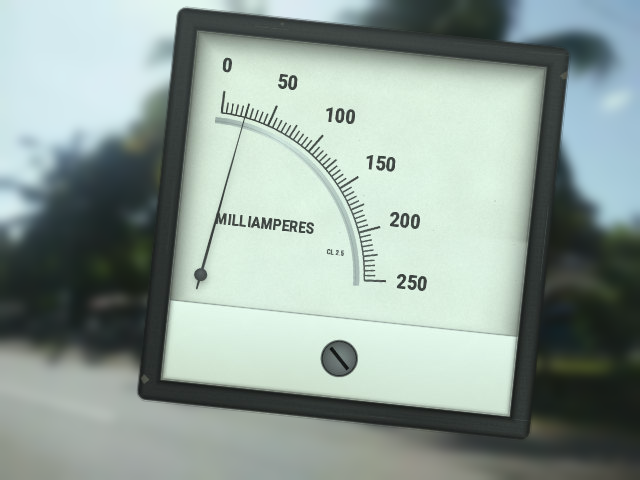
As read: value=25 unit=mA
